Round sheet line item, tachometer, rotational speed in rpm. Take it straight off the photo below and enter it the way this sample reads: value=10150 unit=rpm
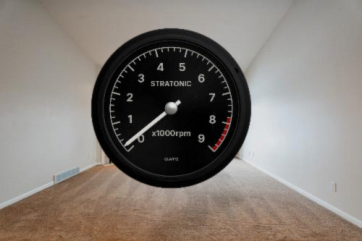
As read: value=200 unit=rpm
